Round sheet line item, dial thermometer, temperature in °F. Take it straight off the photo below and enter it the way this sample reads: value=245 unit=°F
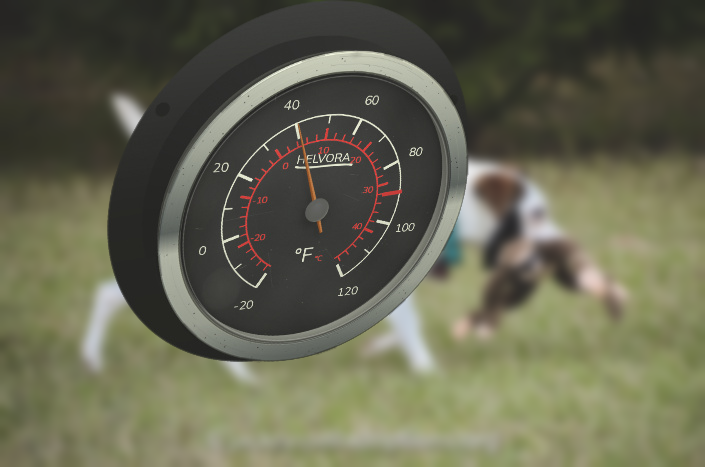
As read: value=40 unit=°F
